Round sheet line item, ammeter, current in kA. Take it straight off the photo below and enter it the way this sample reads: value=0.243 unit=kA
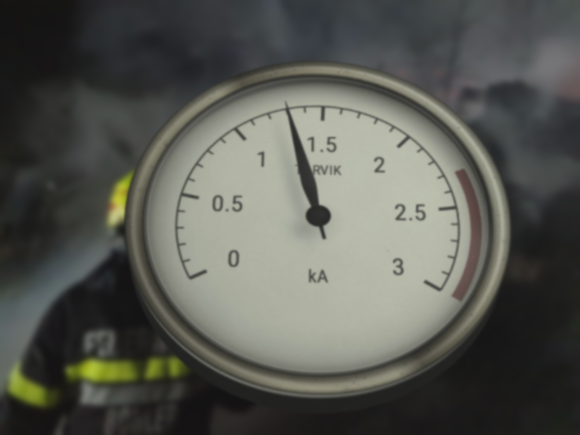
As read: value=1.3 unit=kA
